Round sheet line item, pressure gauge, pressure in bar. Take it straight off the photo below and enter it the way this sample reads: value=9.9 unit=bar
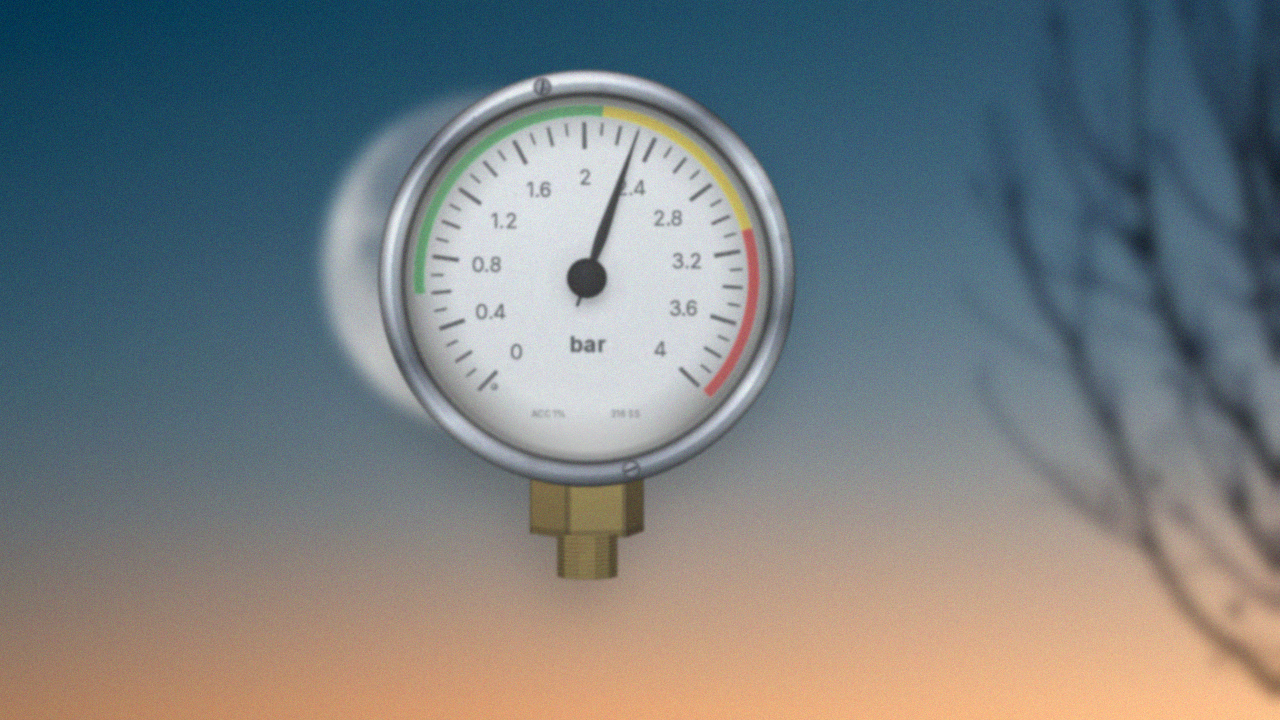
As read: value=2.3 unit=bar
